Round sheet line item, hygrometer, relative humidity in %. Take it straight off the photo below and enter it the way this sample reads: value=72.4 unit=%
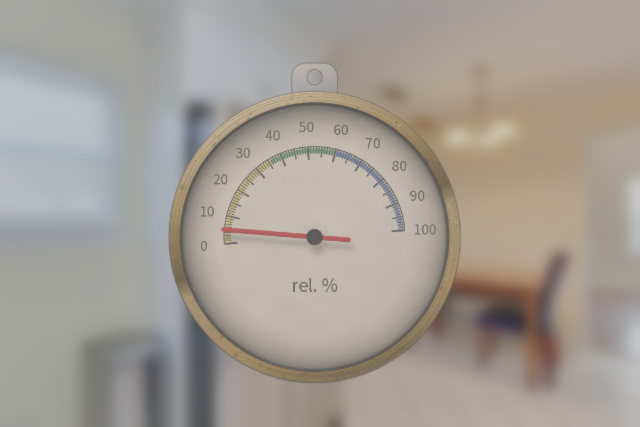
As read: value=5 unit=%
